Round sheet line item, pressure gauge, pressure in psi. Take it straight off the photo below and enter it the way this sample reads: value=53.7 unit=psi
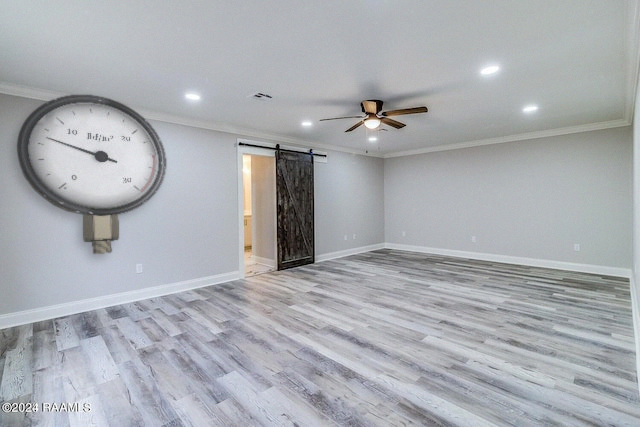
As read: value=7 unit=psi
